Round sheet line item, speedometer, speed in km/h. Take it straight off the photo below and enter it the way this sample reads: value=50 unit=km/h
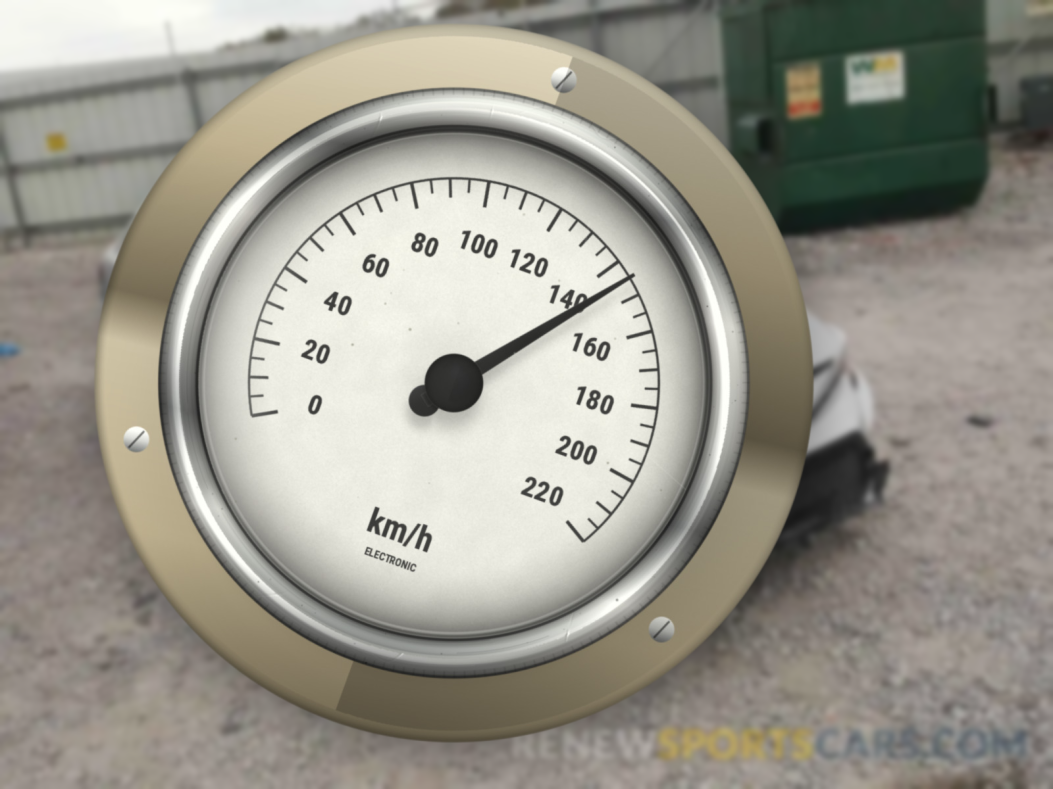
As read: value=145 unit=km/h
